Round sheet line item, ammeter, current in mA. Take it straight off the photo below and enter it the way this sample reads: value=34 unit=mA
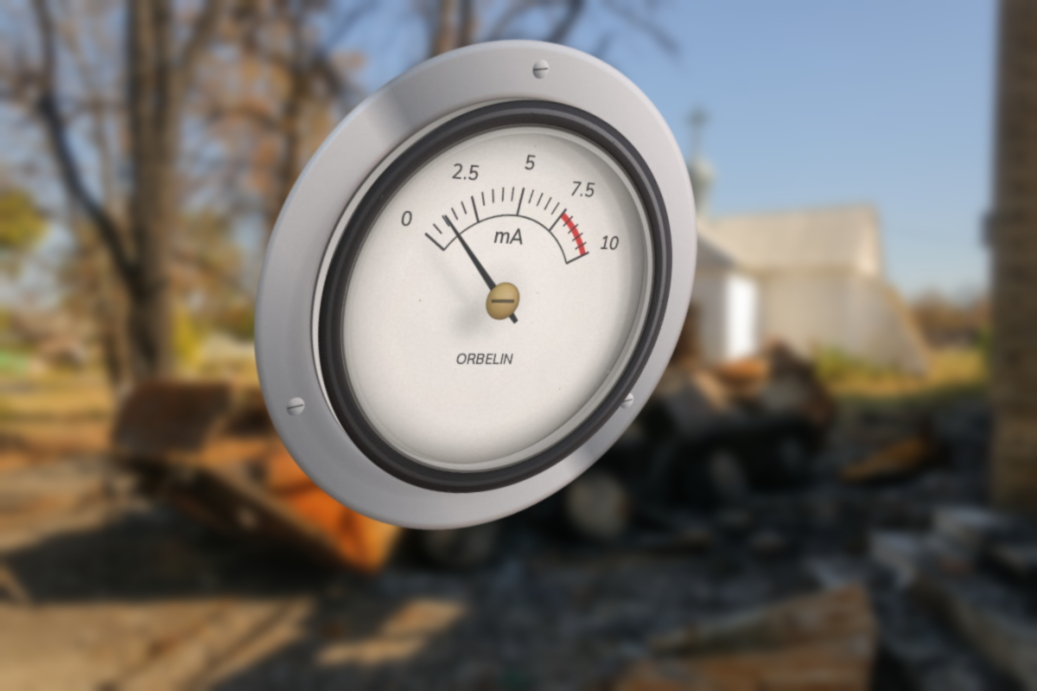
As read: value=1 unit=mA
